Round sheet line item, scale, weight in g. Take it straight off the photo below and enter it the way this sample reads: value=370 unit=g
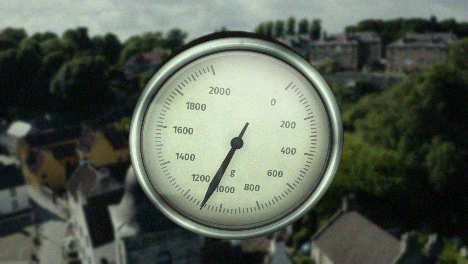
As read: value=1100 unit=g
